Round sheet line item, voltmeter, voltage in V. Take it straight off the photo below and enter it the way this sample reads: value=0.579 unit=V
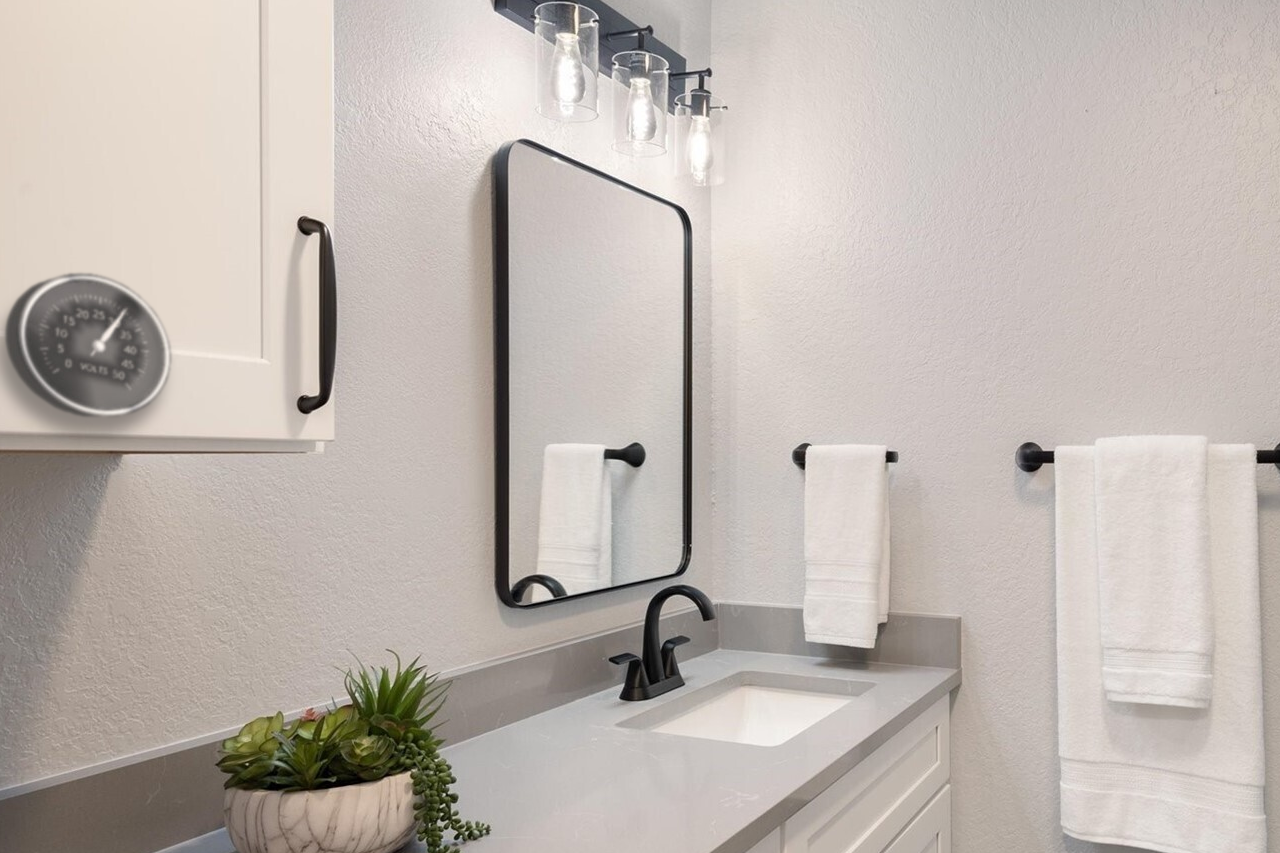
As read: value=30 unit=V
